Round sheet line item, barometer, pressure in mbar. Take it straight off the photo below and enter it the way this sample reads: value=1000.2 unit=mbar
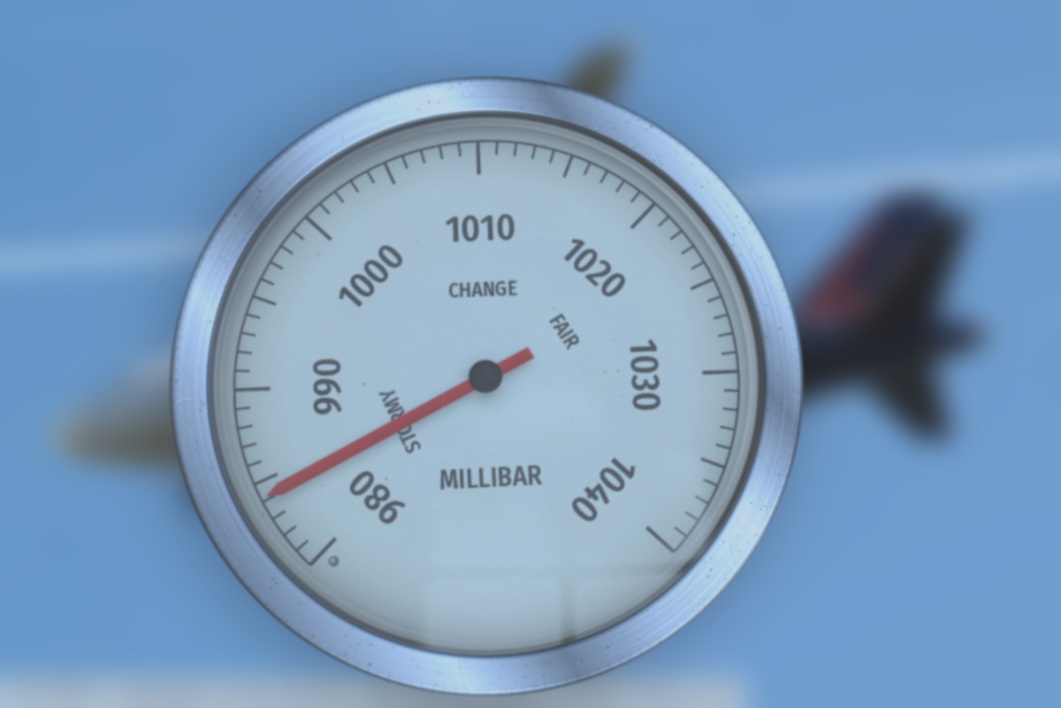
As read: value=984 unit=mbar
